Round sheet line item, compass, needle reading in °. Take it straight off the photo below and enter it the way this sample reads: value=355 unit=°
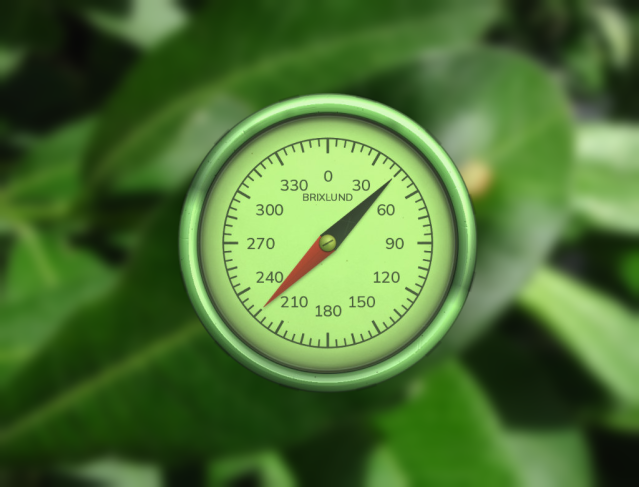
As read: value=225 unit=°
